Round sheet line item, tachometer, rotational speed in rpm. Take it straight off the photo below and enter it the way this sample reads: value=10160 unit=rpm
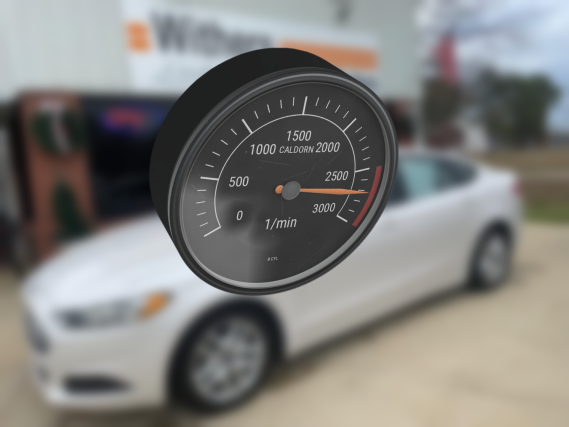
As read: value=2700 unit=rpm
